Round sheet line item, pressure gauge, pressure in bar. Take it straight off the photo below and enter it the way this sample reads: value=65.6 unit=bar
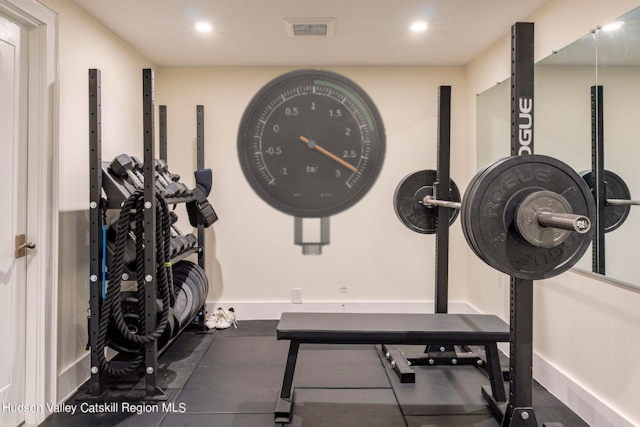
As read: value=2.75 unit=bar
